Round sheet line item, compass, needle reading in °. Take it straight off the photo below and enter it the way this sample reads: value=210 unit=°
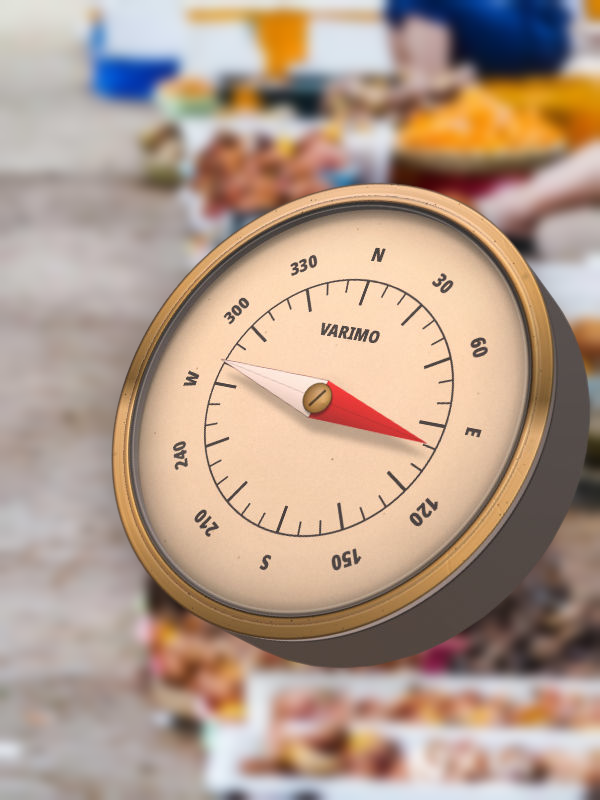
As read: value=100 unit=°
